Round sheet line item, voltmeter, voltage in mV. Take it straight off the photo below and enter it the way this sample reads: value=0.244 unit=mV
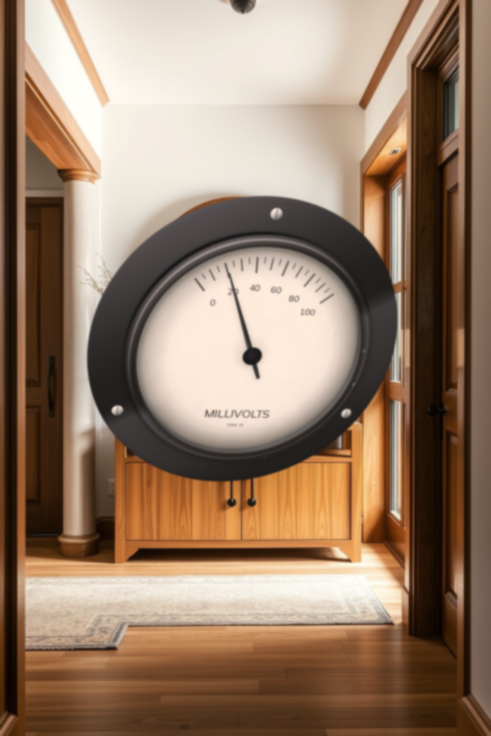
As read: value=20 unit=mV
